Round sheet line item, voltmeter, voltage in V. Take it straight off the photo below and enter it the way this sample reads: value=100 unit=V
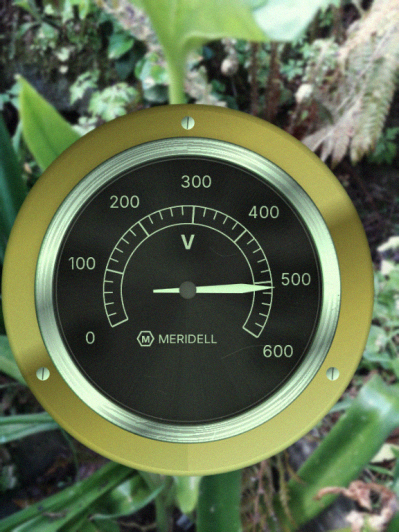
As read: value=510 unit=V
